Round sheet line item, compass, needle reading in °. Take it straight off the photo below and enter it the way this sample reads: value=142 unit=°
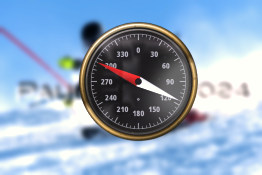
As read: value=295 unit=°
